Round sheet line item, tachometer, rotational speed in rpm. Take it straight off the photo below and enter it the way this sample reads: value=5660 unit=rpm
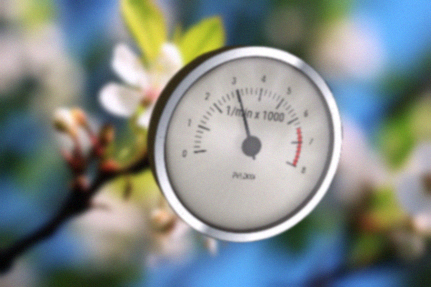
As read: value=3000 unit=rpm
